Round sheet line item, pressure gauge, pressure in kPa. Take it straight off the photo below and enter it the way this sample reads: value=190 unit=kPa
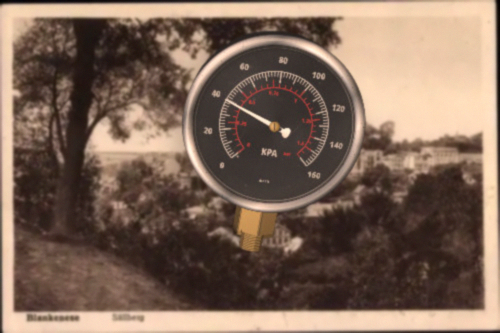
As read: value=40 unit=kPa
